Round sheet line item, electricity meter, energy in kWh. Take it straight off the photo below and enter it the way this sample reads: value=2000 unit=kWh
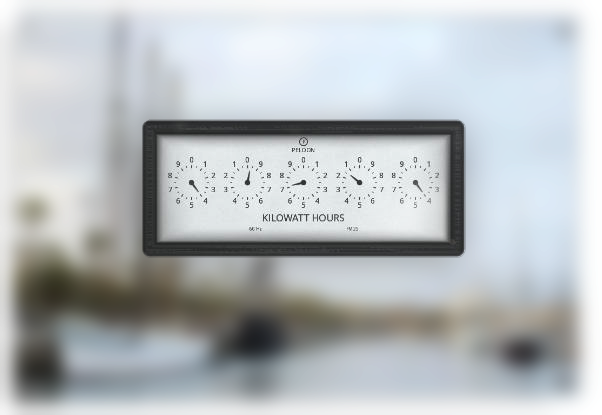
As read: value=39714 unit=kWh
